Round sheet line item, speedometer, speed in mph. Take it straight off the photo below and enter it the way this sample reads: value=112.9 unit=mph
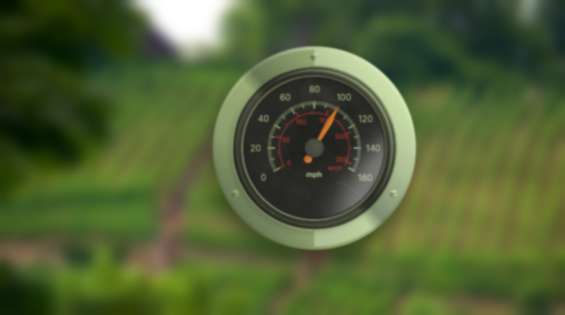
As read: value=100 unit=mph
